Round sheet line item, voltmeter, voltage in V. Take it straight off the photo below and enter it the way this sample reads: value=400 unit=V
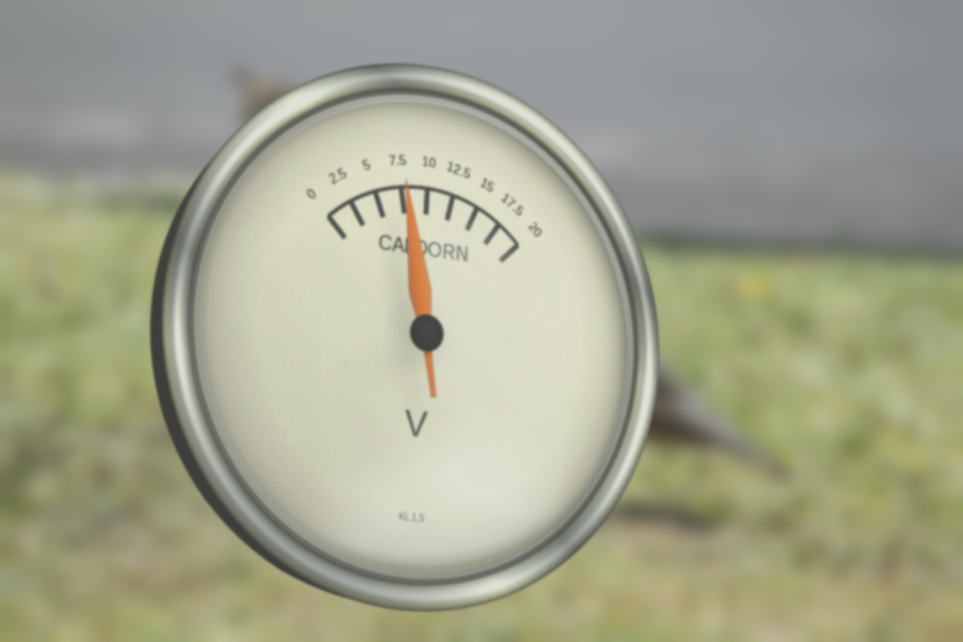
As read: value=7.5 unit=V
